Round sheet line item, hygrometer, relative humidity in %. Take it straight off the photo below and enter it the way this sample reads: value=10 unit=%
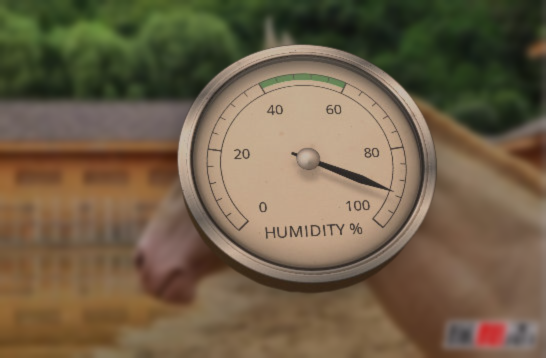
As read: value=92 unit=%
